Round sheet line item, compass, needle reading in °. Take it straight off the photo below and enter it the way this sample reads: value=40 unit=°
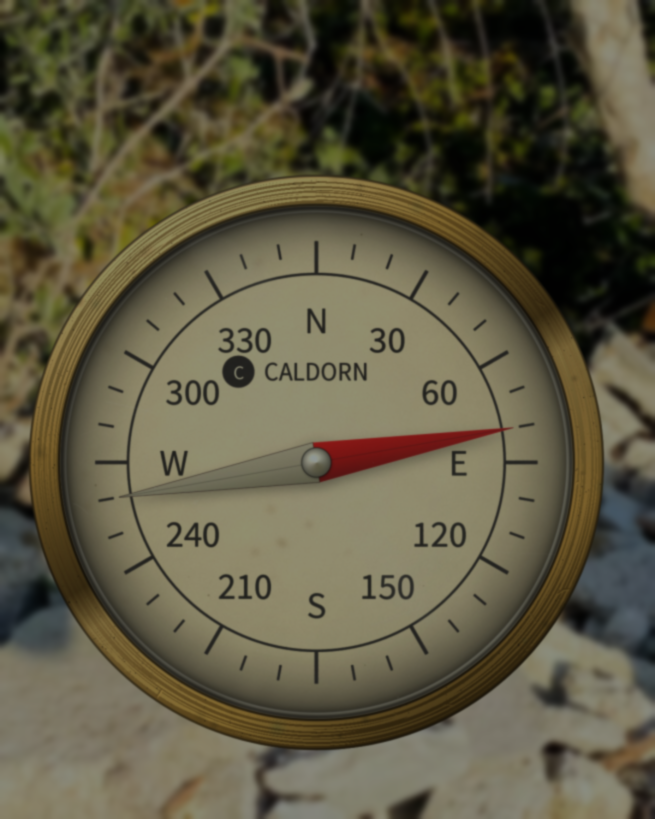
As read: value=80 unit=°
